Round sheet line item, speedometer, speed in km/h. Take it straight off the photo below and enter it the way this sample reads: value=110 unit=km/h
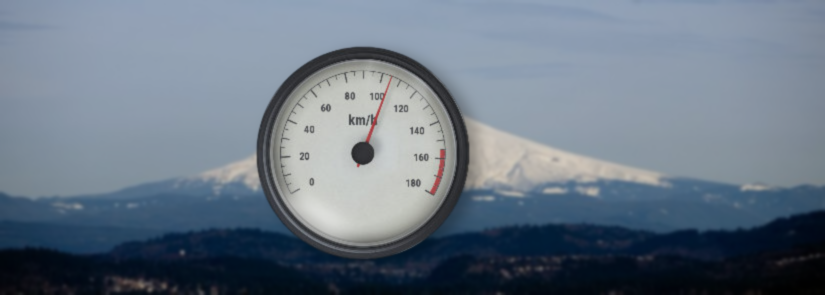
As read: value=105 unit=km/h
